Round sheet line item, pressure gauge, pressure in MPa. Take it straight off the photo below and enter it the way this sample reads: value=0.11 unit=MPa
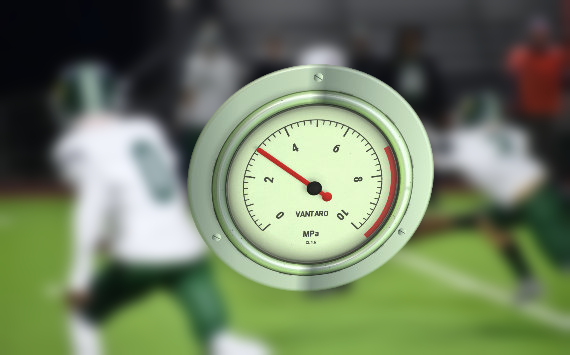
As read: value=3 unit=MPa
